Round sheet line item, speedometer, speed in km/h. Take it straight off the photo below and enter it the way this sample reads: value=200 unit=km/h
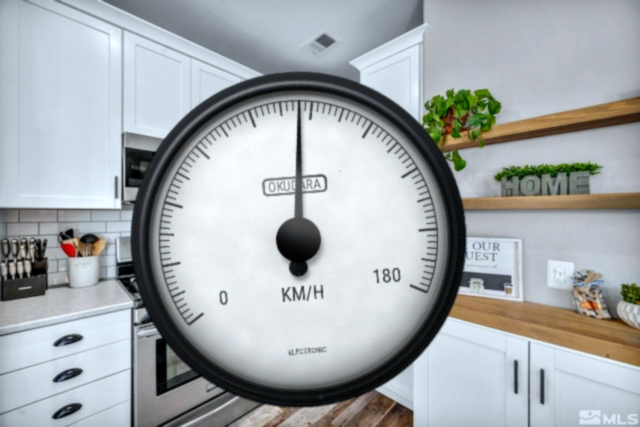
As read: value=96 unit=km/h
